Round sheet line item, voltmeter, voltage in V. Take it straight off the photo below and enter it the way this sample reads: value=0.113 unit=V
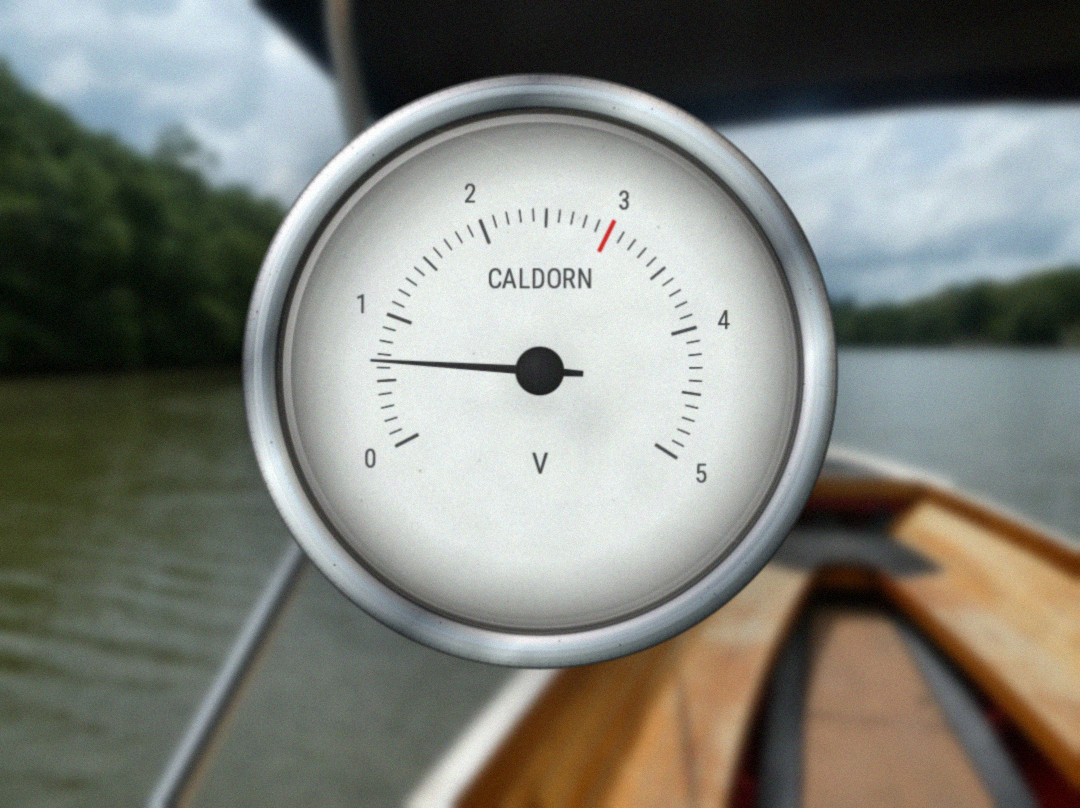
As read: value=0.65 unit=V
